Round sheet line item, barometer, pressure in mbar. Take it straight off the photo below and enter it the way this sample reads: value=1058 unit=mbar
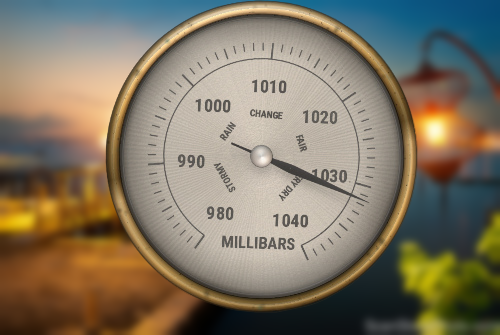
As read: value=1031.5 unit=mbar
